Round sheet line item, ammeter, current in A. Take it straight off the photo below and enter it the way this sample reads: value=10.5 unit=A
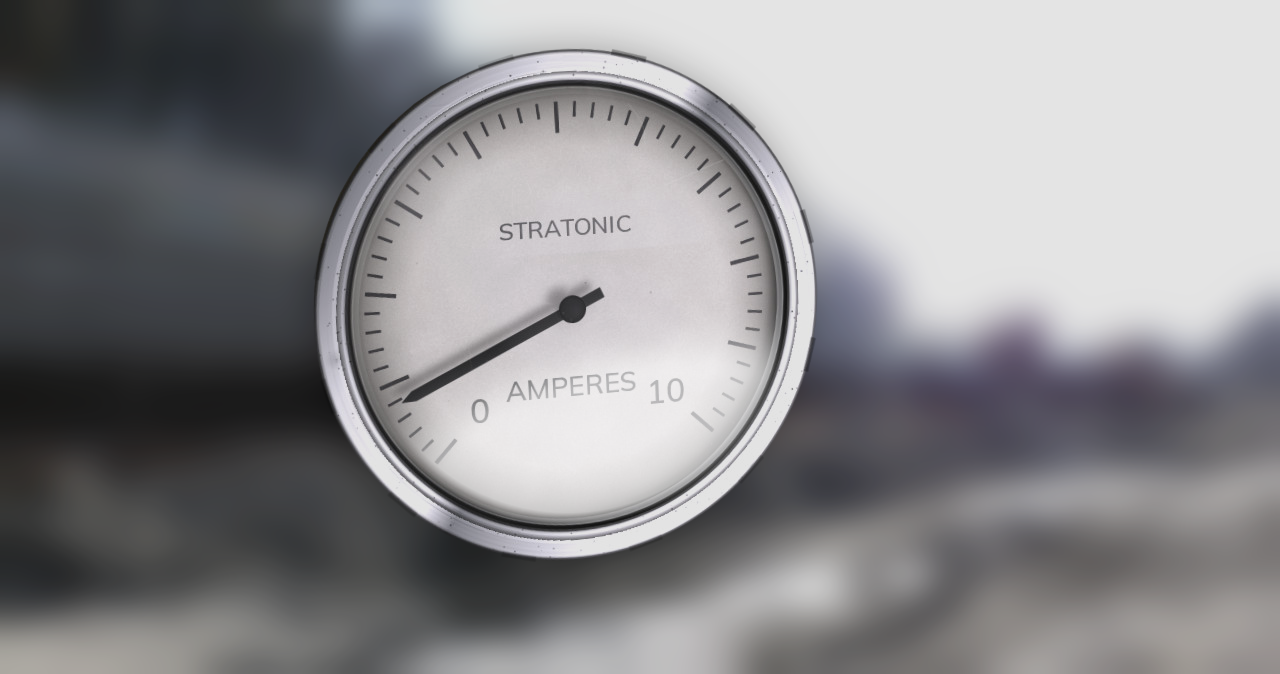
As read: value=0.8 unit=A
